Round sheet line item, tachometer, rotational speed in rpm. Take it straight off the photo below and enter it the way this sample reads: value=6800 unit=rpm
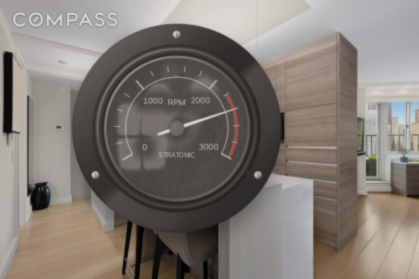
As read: value=2400 unit=rpm
